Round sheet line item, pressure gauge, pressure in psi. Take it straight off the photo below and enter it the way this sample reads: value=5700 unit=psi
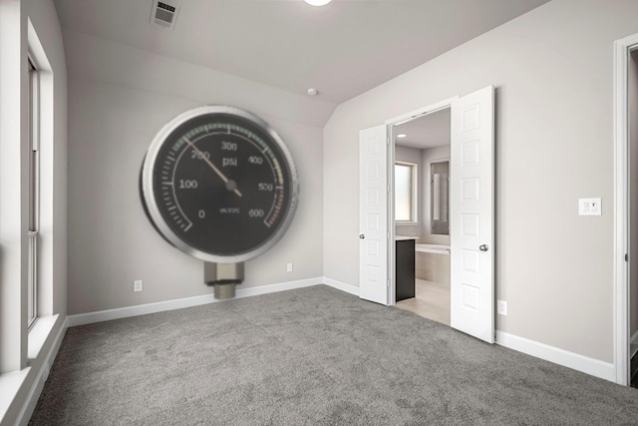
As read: value=200 unit=psi
